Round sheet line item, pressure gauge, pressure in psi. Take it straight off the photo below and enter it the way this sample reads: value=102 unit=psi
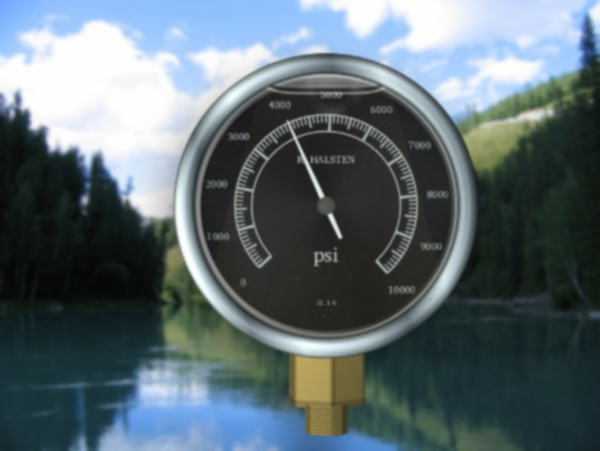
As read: value=4000 unit=psi
